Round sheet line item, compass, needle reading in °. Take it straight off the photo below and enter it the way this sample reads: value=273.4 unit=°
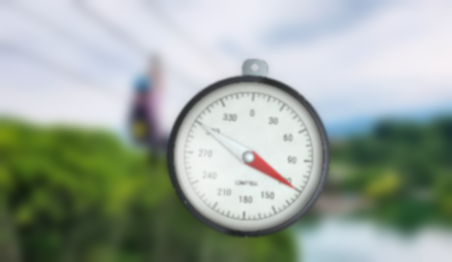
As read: value=120 unit=°
